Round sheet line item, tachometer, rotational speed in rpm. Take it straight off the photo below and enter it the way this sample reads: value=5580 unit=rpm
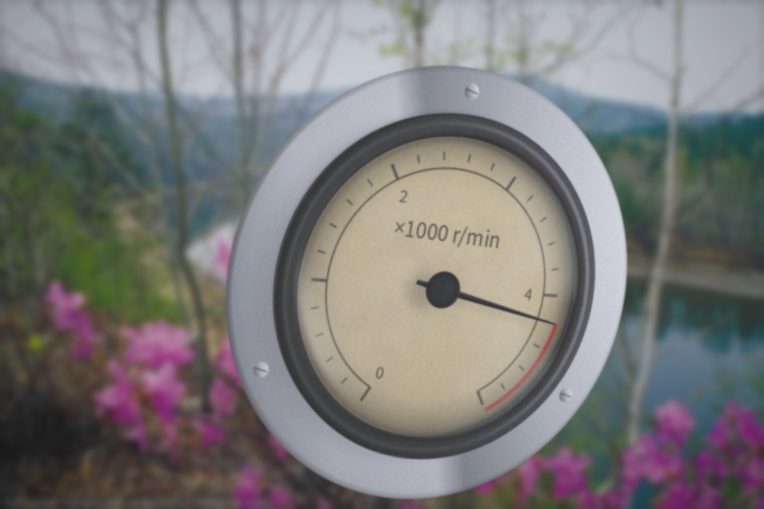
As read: value=4200 unit=rpm
